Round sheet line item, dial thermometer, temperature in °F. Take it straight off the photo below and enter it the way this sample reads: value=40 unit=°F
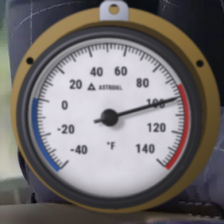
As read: value=100 unit=°F
